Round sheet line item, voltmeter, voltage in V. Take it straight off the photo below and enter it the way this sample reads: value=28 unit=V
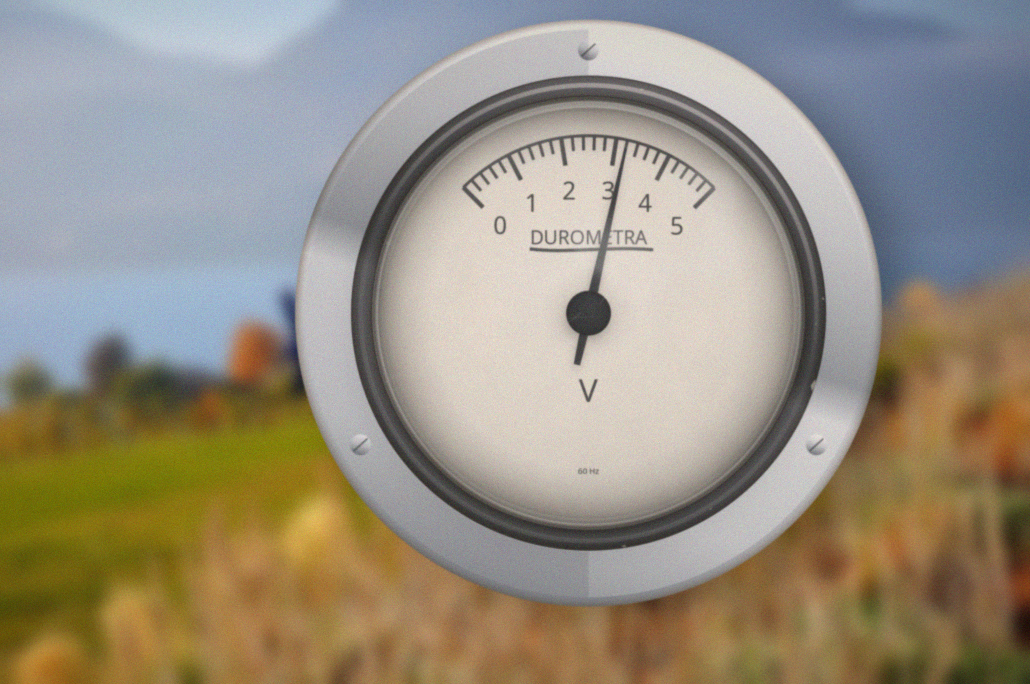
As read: value=3.2 unit=V
